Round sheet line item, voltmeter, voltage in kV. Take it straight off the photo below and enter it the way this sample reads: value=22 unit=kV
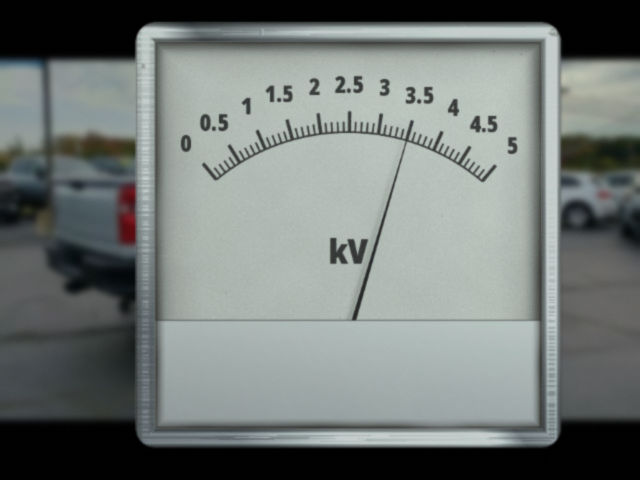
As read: value=3.5 unit=kV
